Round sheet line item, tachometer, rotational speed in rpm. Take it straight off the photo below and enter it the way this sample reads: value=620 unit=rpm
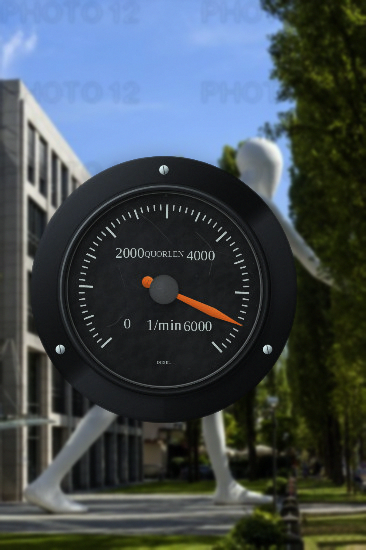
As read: value=5500 unit=rpm
